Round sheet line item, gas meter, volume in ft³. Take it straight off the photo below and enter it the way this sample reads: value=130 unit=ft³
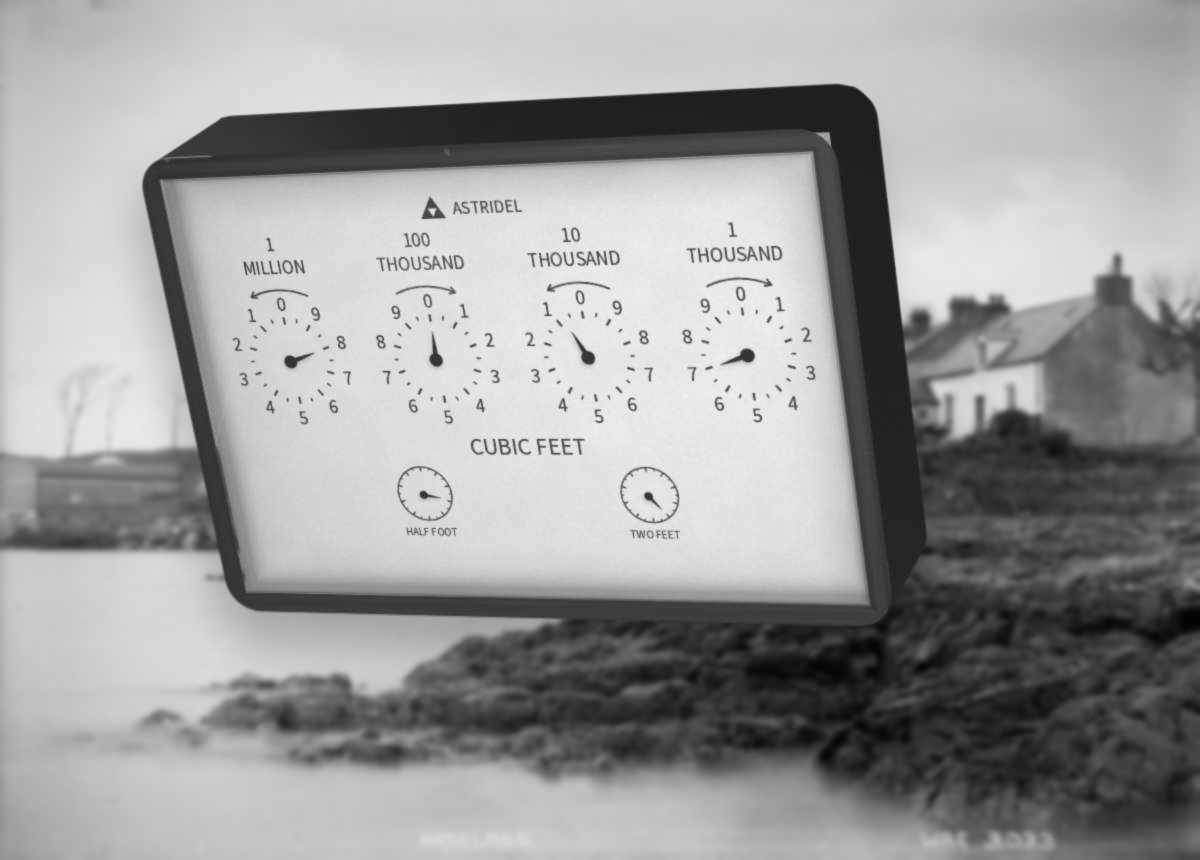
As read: value=800700 unit=ft³
